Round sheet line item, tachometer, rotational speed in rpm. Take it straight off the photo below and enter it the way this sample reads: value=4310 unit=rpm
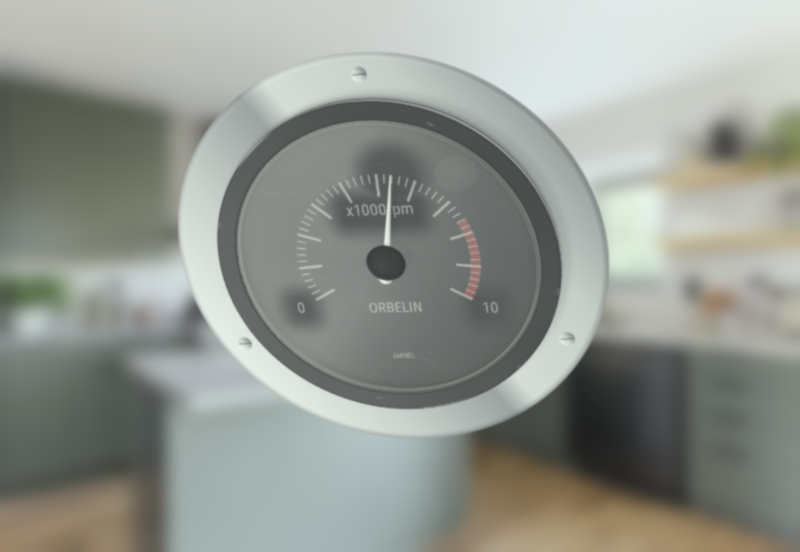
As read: value=5400 unit=rpm
